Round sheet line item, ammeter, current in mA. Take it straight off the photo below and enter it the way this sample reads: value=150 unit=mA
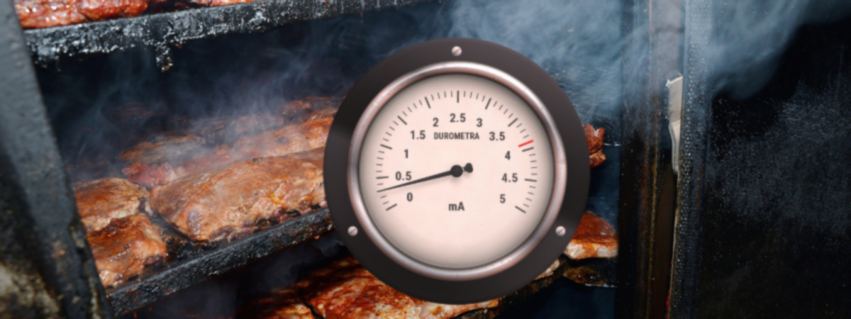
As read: value=0.3 unit=mA
